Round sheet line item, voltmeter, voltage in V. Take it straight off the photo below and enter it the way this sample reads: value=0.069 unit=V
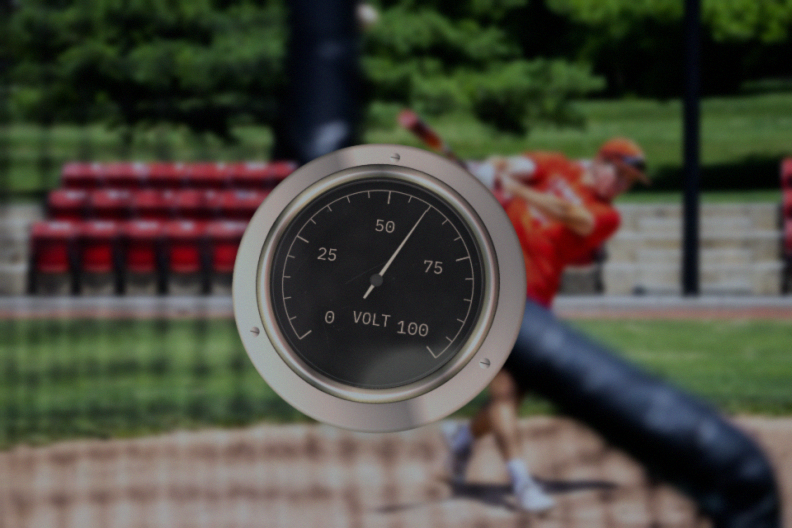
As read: value=60 unit=V
